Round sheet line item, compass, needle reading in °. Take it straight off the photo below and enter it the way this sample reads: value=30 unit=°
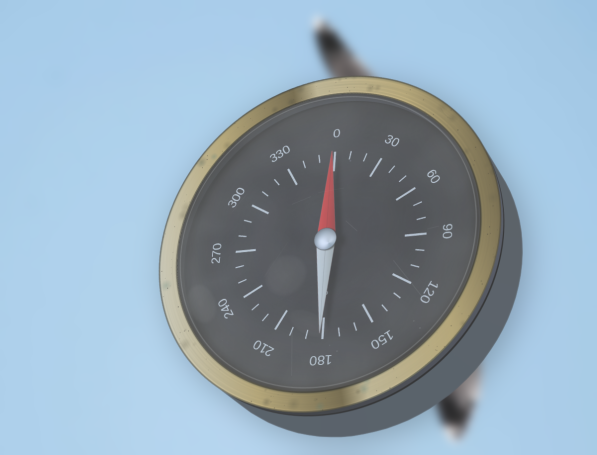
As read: value=0 unit=°
